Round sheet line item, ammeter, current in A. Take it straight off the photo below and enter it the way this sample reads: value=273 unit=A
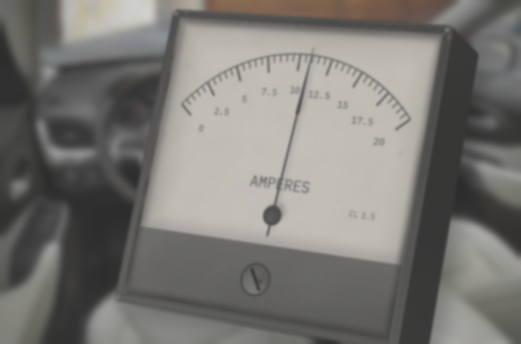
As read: value=11 unit=A
